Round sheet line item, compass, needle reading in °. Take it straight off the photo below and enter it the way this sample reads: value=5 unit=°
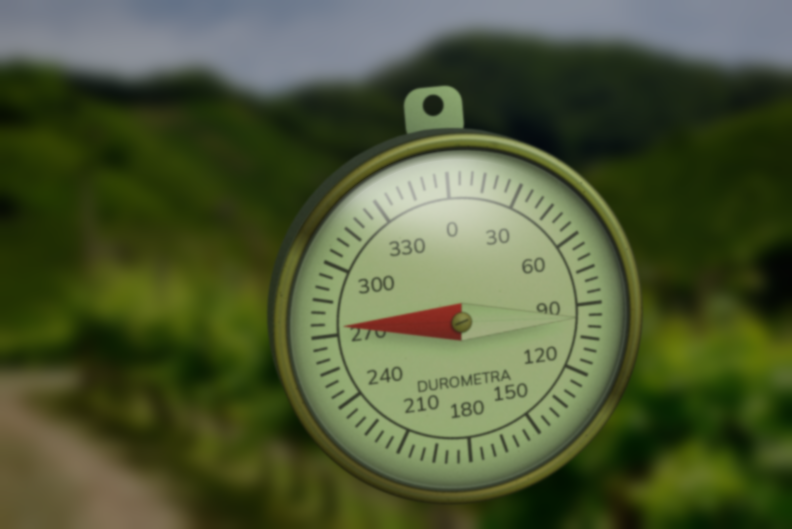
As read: value=275 unit=°
